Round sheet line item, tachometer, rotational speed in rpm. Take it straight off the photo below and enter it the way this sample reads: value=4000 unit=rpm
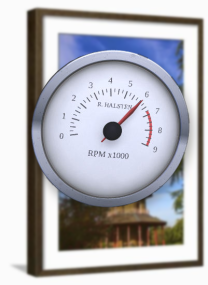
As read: value=6000 unit=rpm
